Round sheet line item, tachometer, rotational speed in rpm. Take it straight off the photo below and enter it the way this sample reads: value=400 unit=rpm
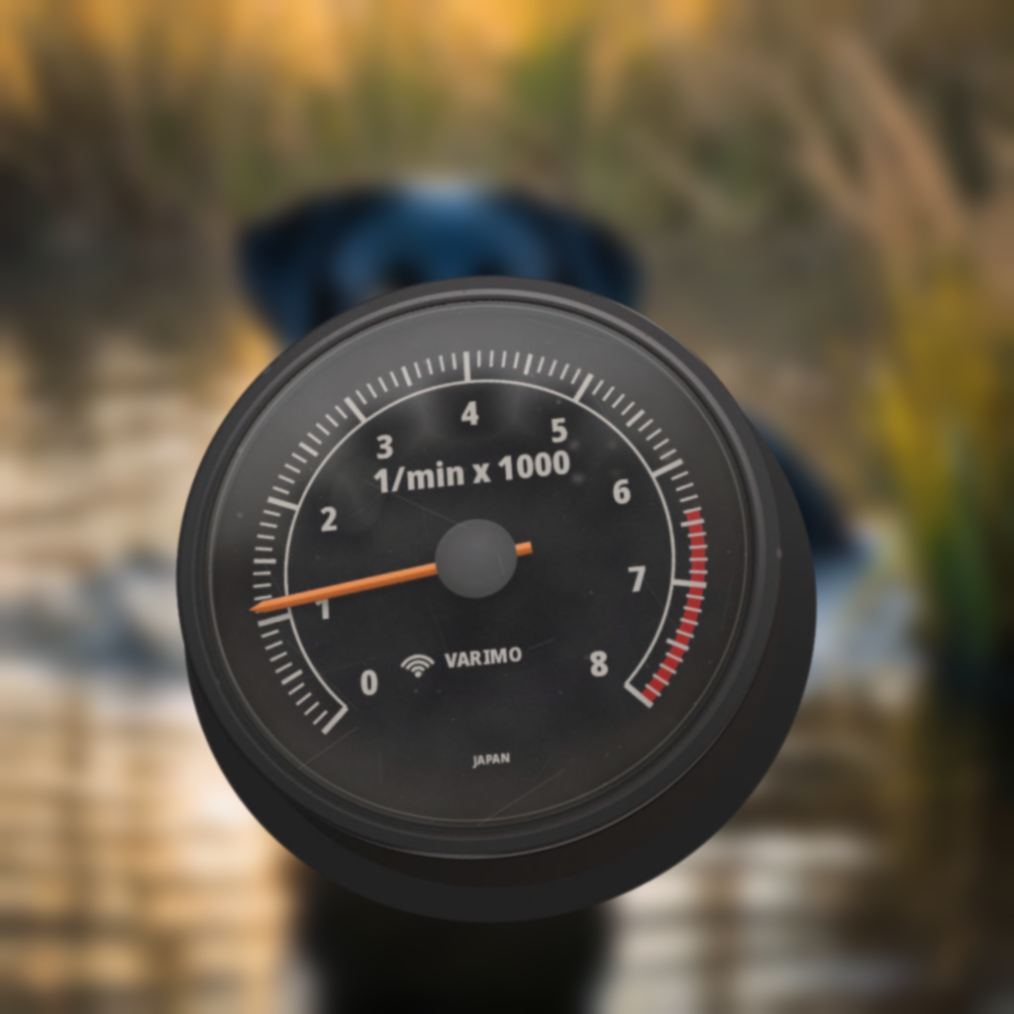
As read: value=1100 unit=rpm
